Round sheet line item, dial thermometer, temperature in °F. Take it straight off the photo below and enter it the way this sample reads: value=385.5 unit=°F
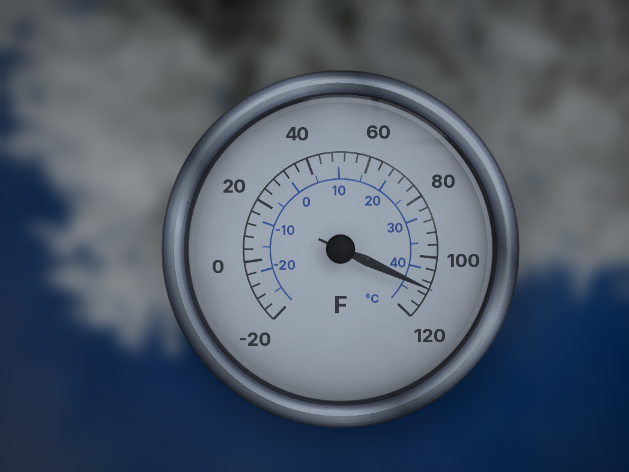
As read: value=110 unit=°F
